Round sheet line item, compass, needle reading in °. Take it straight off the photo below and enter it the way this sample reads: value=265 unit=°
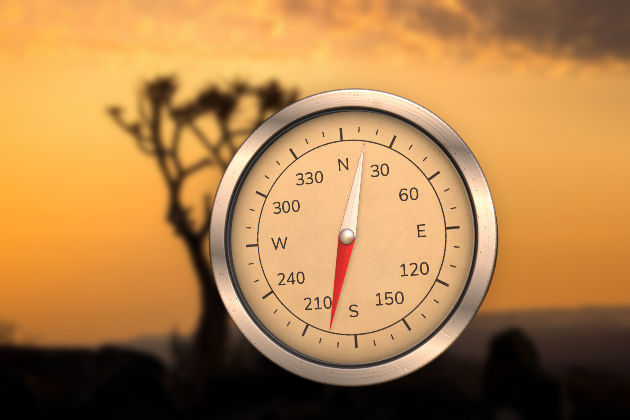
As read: value=195 unit=°
